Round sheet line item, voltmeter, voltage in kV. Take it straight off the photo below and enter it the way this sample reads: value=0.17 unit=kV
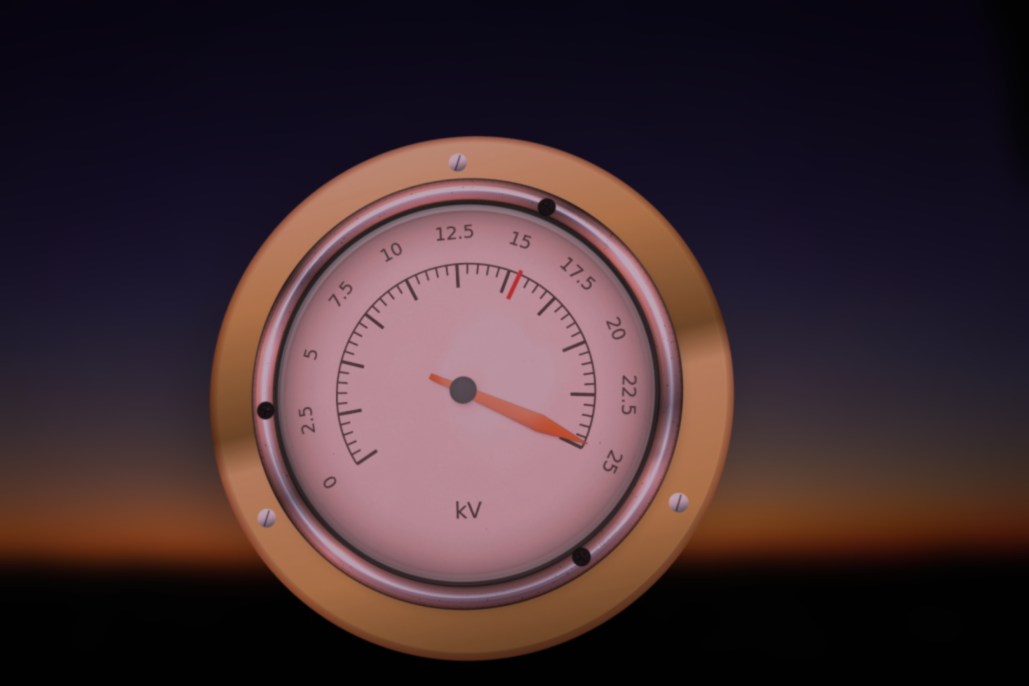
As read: value=24.75 unit=kV
